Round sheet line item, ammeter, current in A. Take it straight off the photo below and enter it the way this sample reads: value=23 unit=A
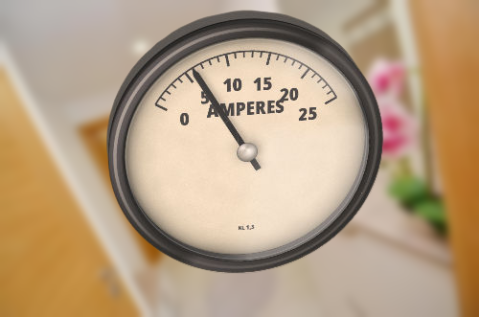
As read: value=6 unit=A
